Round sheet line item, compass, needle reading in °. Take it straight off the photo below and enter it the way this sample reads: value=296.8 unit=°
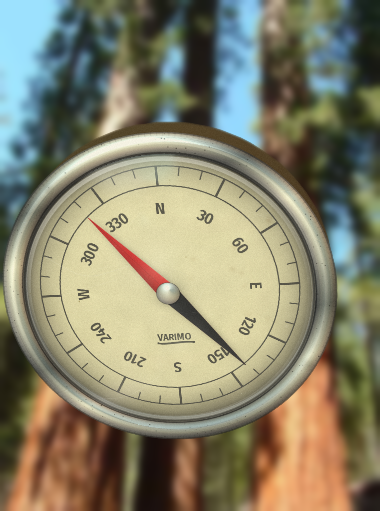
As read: value=320 unit=°
